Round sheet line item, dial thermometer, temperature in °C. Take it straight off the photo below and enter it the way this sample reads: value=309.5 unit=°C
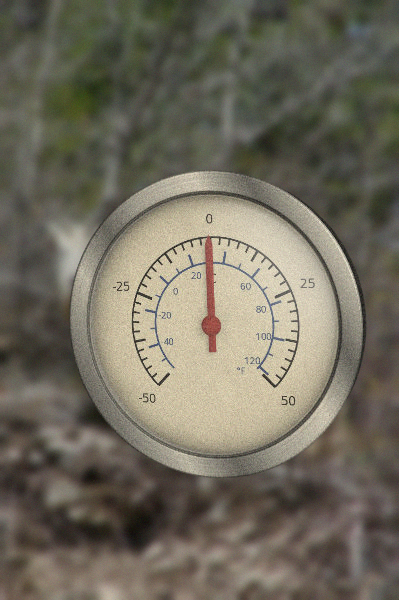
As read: value=0 unit=°C
